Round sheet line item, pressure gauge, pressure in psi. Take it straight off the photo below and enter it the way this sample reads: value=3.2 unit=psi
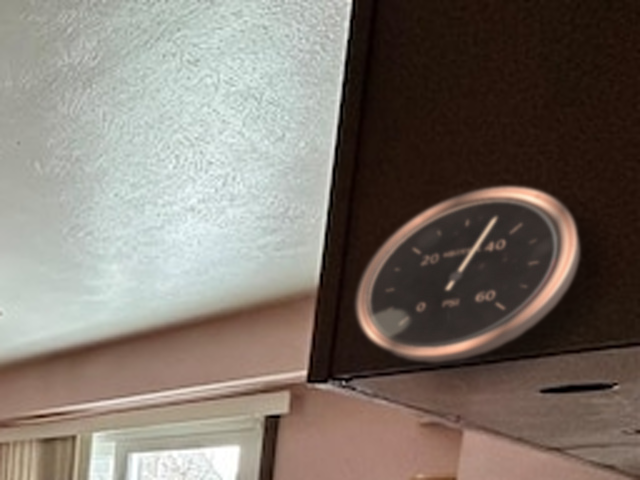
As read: value=35 unit=psi
